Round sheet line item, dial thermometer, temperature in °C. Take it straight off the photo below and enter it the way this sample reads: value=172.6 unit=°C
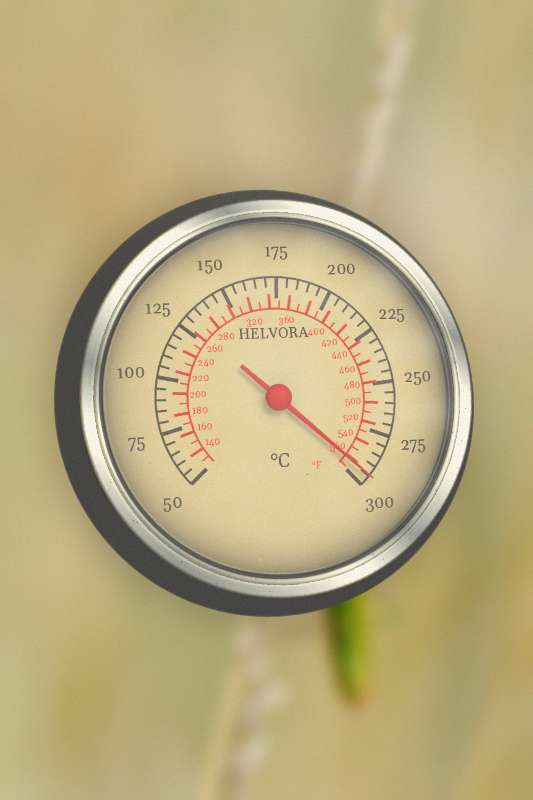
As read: value=295 unit=°C
